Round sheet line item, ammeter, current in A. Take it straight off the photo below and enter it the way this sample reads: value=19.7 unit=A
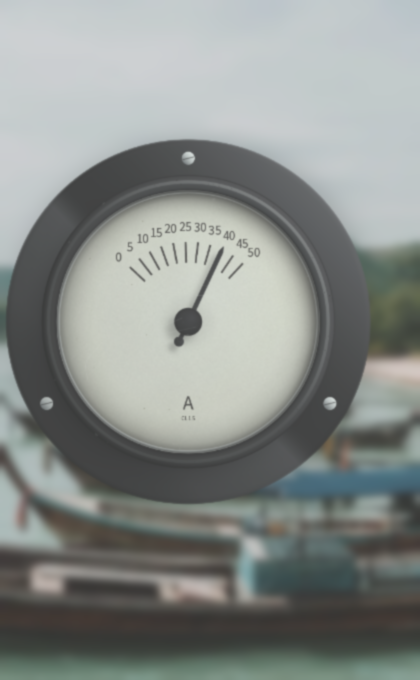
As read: value=40 unit=A
